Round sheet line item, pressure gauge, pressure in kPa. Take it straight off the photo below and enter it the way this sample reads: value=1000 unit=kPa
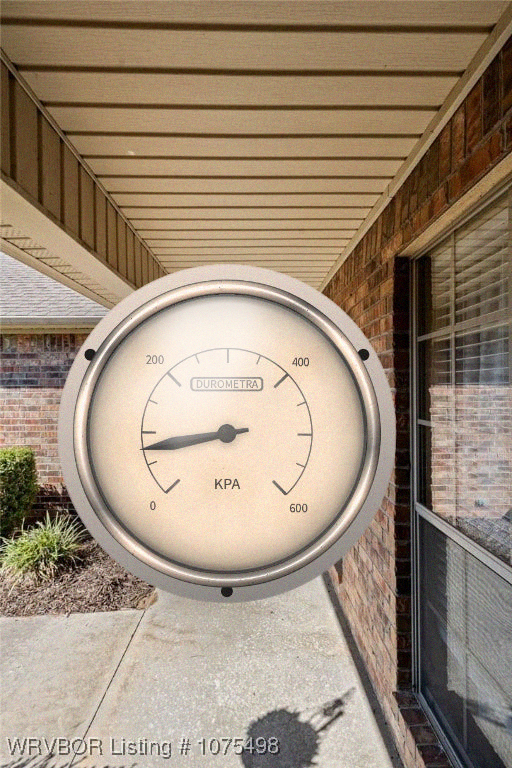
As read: value=75 unit=kPa
